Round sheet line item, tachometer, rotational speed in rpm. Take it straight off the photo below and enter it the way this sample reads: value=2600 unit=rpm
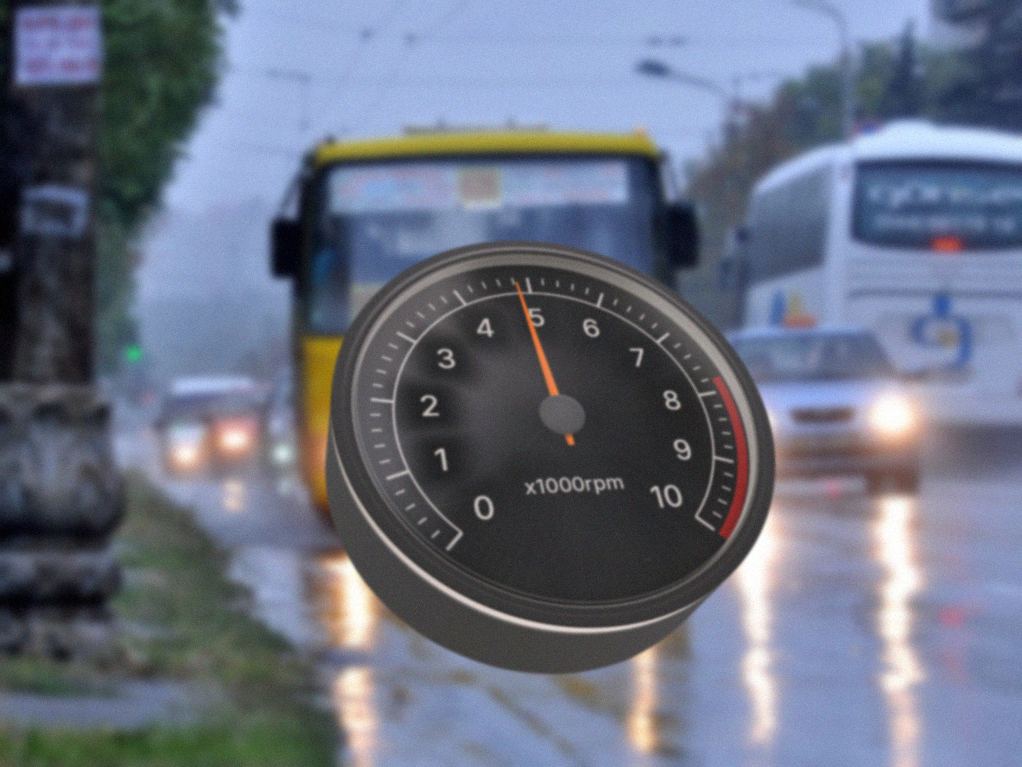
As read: value=4800 unit=rpm
